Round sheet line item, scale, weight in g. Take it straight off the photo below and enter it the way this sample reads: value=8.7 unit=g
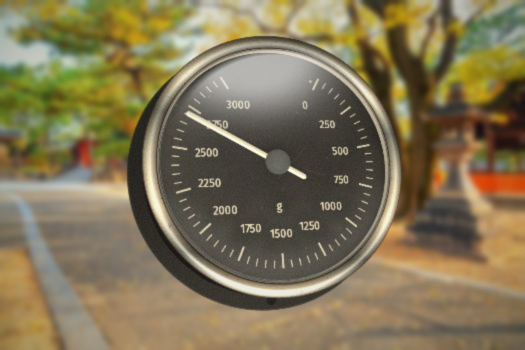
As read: value=2700 unit=g
